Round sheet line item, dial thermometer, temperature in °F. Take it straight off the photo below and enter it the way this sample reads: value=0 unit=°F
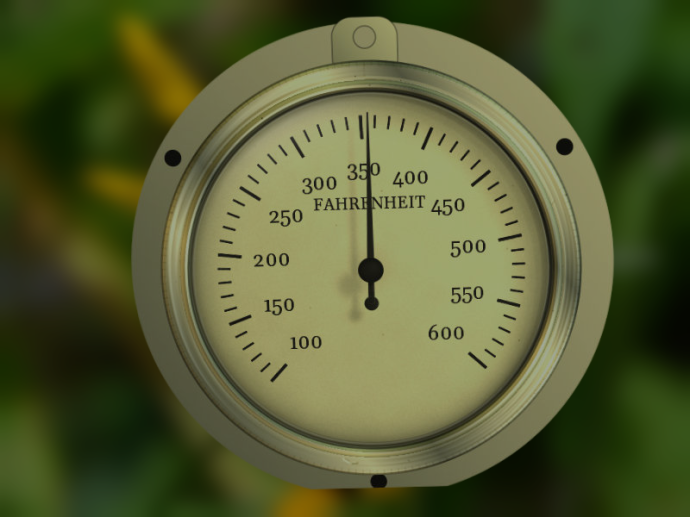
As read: value=355 unit=°F
